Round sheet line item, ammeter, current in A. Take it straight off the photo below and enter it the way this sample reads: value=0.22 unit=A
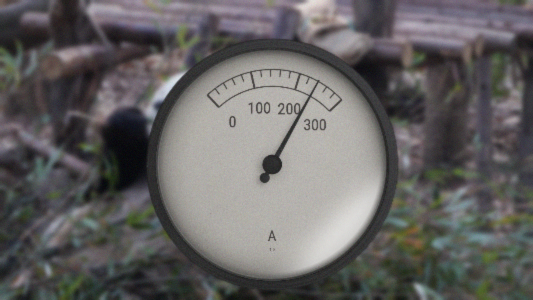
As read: value=240 unit=A
